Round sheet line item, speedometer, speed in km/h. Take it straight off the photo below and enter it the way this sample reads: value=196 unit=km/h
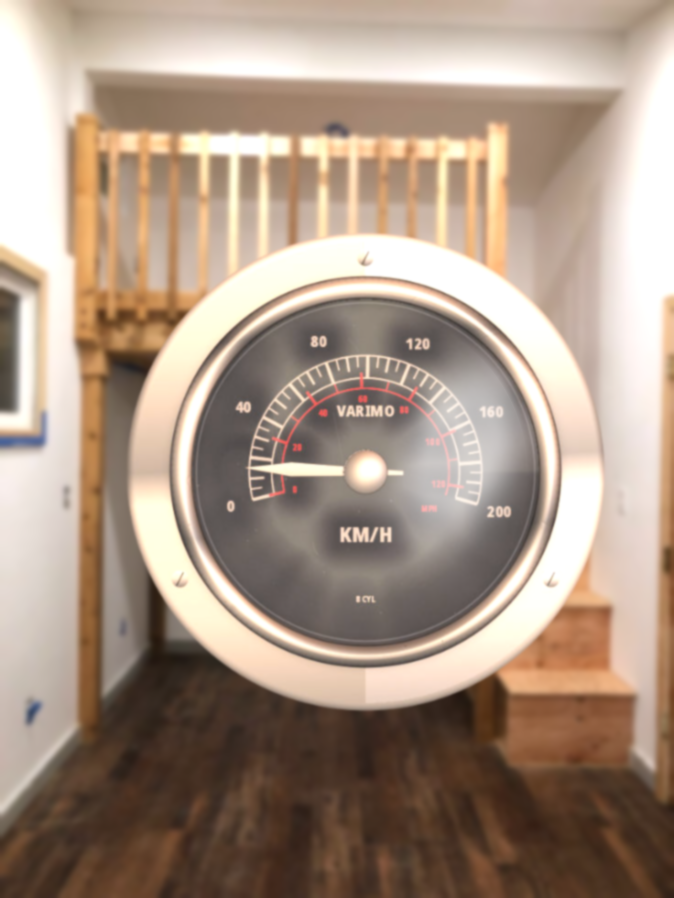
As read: value=15 unit=km/h
